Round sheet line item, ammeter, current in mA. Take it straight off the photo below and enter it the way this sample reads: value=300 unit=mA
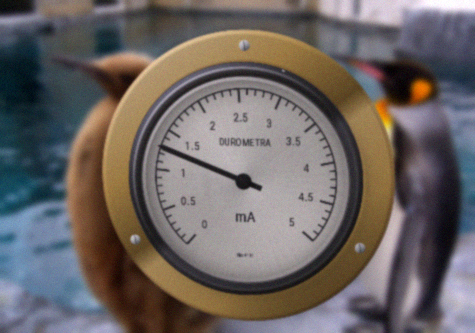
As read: value=1.3 unit=mA
